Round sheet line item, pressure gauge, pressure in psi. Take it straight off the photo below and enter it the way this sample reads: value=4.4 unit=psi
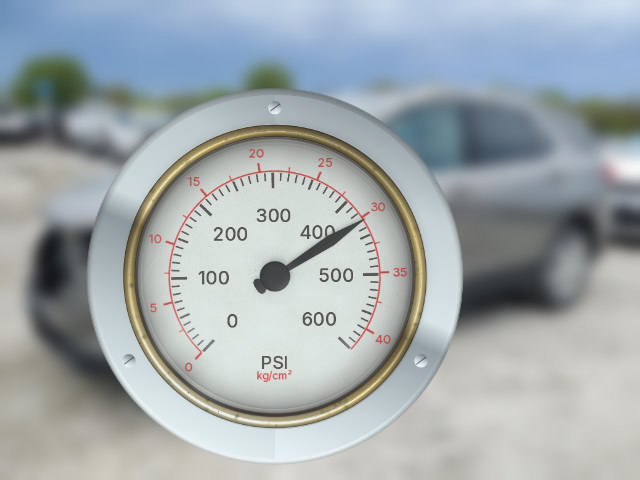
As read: value=430 unit=psi
